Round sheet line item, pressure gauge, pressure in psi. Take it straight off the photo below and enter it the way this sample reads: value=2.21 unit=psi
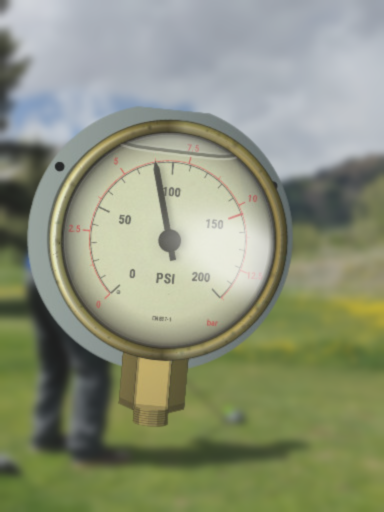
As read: value=90 unit=psi
